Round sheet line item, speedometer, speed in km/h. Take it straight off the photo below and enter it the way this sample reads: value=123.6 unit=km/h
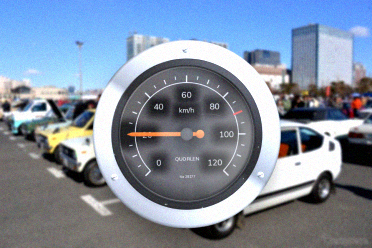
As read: value=20 unit=km/h
